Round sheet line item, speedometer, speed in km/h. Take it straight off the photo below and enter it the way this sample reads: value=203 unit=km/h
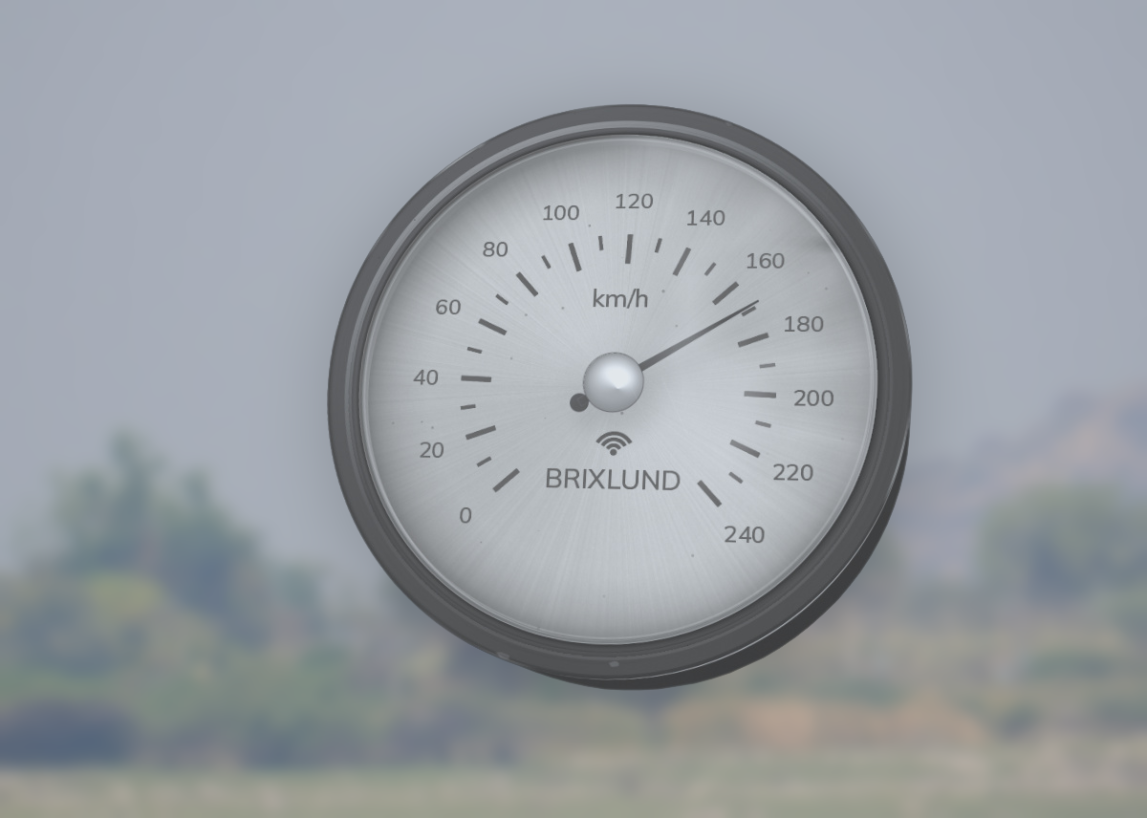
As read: value=170 unit=km/h
